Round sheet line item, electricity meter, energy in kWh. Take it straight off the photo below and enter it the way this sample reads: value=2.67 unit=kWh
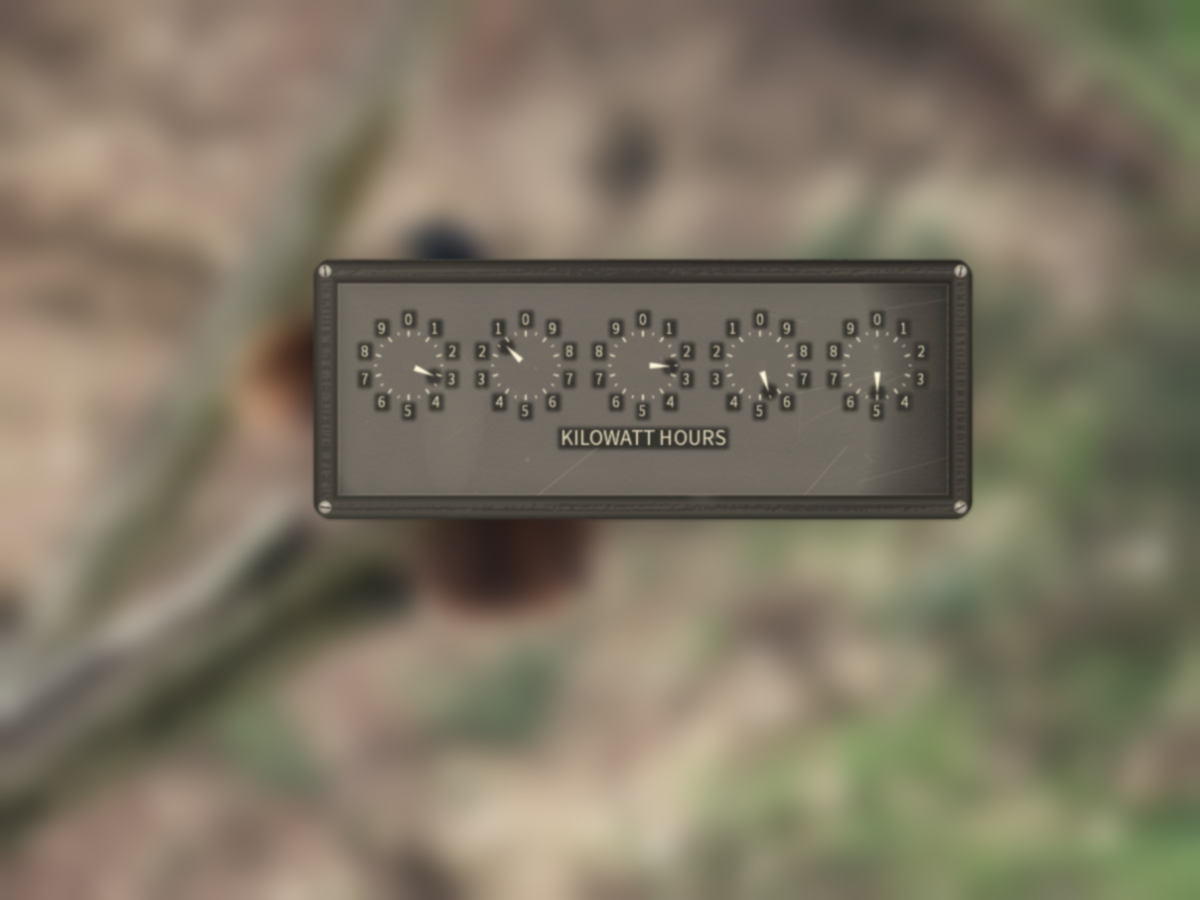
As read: value=31255 unit=kWh
